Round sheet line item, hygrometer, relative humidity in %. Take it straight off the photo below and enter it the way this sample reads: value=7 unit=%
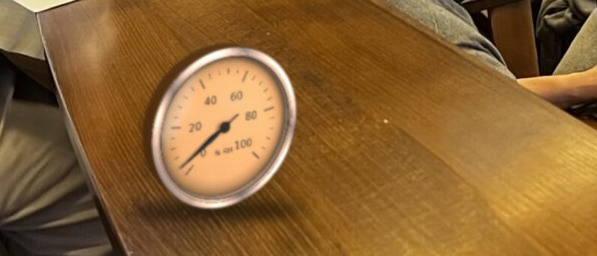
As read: value=4 unit=%
